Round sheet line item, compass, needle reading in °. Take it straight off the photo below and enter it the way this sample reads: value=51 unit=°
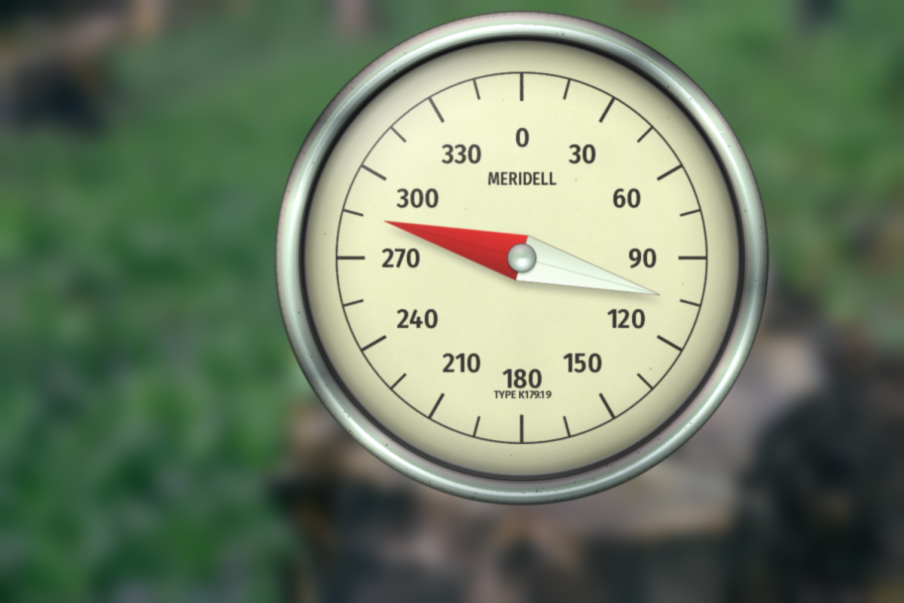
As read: value=285 unit=°
